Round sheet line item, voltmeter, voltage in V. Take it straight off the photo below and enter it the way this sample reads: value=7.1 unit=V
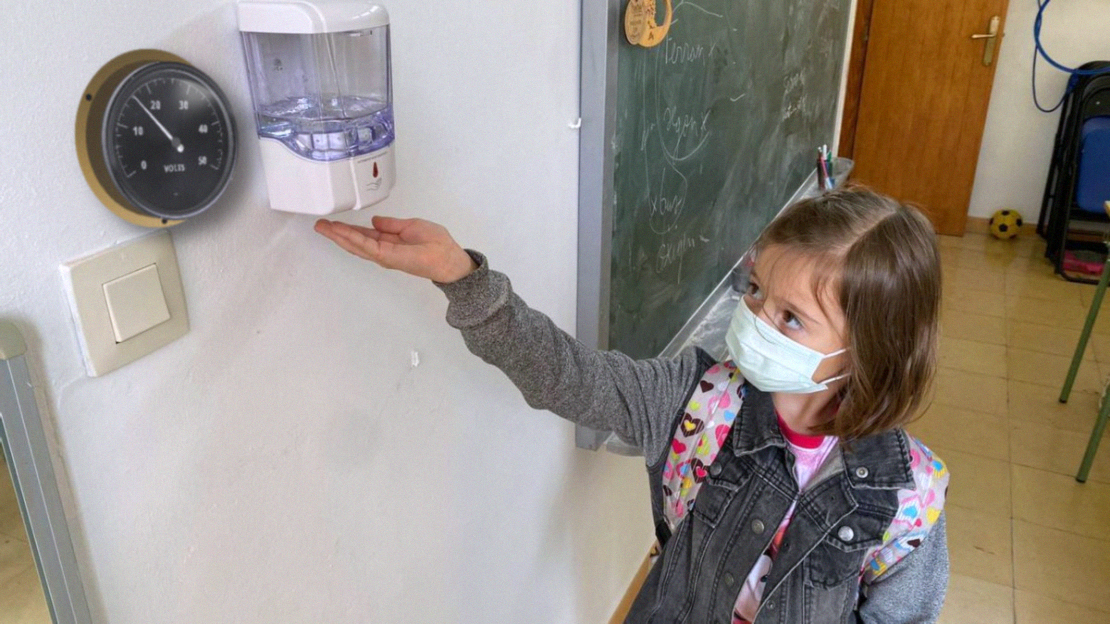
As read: value=16 unit=V
